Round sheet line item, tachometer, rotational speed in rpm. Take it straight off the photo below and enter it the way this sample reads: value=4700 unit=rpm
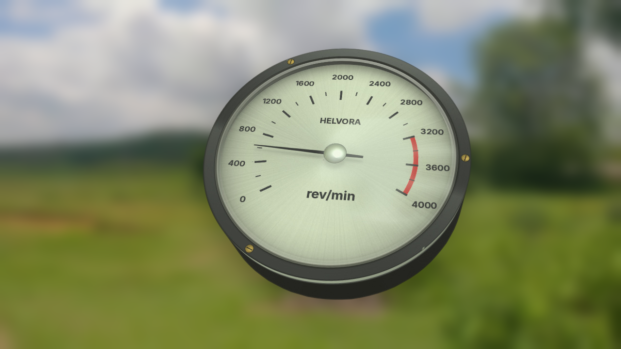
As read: value=600 unit=rpm
